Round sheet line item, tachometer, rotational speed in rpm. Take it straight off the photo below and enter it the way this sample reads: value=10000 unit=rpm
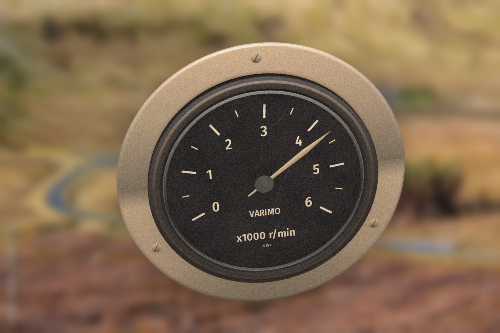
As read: value=4250 unit=rpm
